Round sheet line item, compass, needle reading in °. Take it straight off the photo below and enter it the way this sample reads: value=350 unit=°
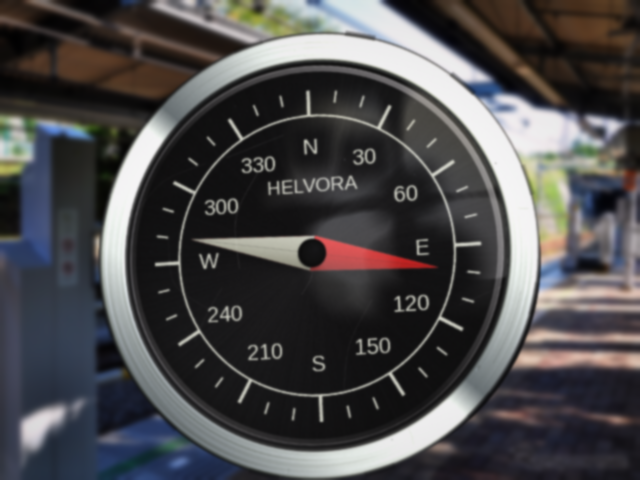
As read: value=100 unit=°
